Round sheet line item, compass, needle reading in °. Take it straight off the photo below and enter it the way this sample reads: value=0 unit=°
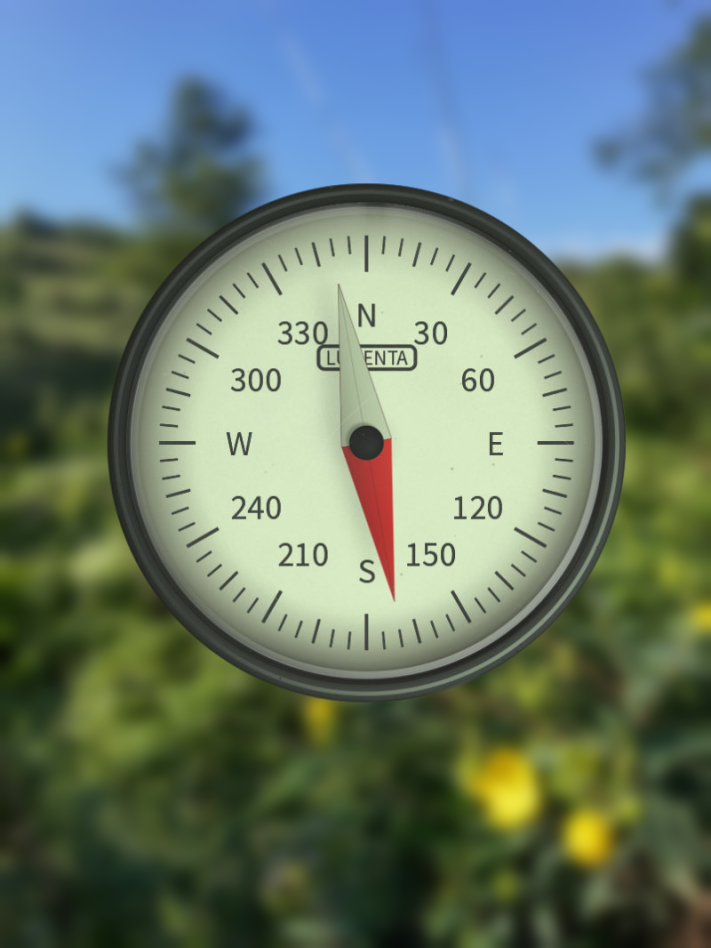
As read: value=170 unit=°
